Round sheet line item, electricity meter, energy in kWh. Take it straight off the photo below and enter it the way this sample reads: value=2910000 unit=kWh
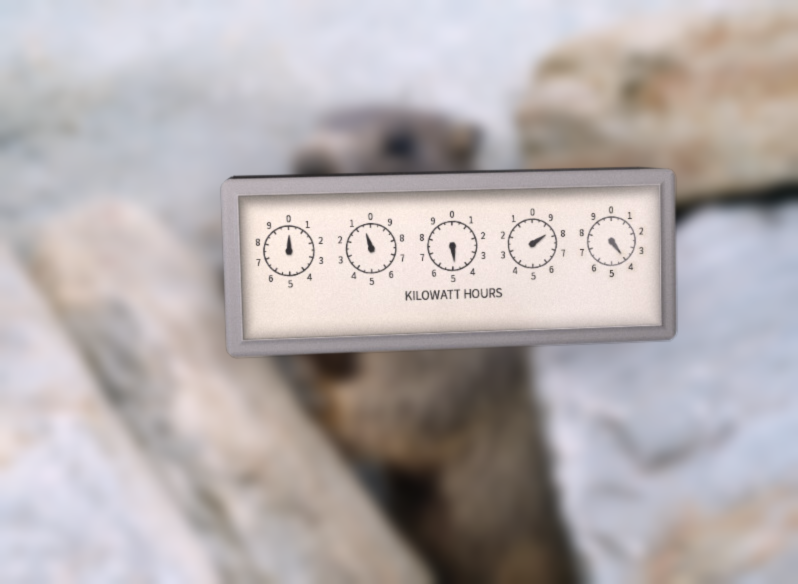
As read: value=484 unit=kWh
